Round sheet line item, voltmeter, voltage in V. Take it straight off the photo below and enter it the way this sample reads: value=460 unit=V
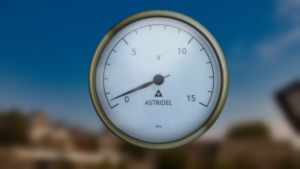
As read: value=0.5 unit=V
